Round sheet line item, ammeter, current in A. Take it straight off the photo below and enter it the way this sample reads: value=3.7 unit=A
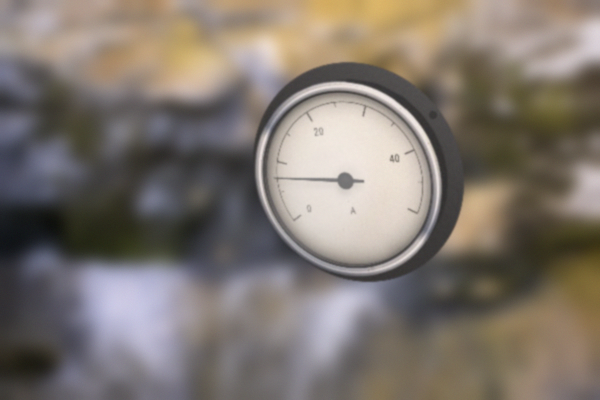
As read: value=7.5 unit=A
